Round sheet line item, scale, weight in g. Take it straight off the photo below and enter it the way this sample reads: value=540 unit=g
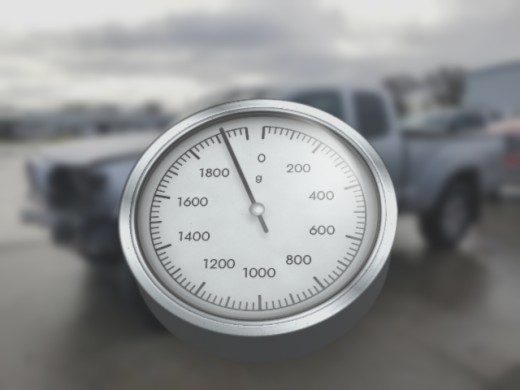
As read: value=1920 unit=g
